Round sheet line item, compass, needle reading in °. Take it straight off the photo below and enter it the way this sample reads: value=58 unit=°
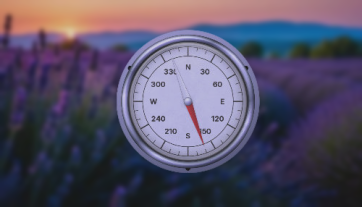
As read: value=160 unit=°
